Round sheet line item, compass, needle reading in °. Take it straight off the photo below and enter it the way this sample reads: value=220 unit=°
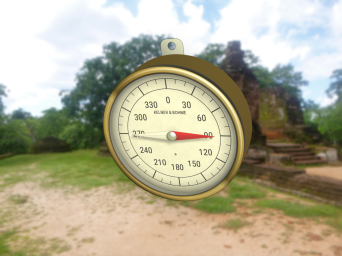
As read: value=90 unit=°
